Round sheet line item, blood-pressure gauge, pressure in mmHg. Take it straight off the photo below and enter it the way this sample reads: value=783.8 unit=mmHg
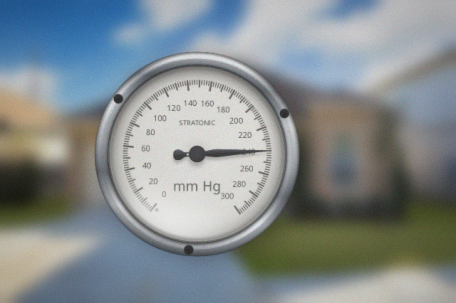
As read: value=240 unit=mmHg
